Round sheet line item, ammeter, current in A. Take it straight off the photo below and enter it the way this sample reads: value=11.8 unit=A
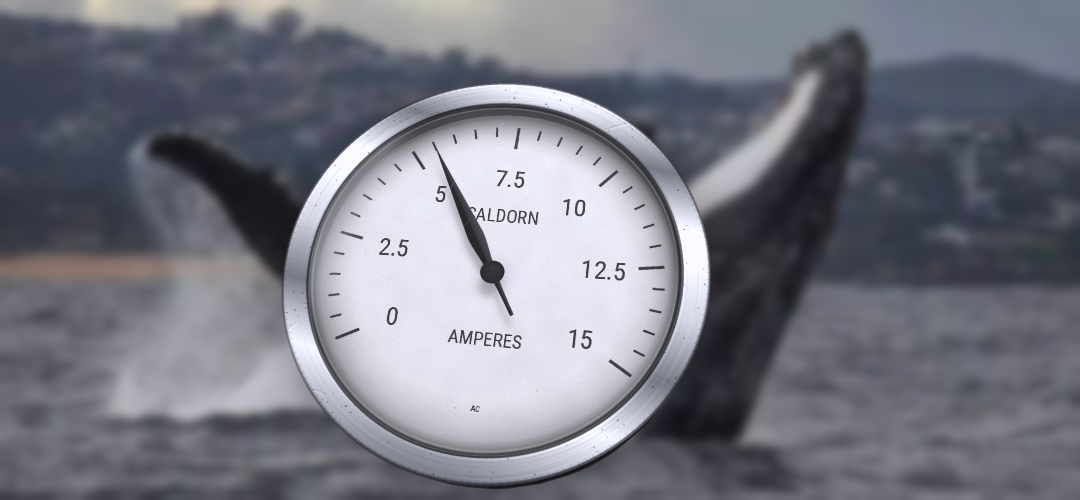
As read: value=5.5 unit=A
